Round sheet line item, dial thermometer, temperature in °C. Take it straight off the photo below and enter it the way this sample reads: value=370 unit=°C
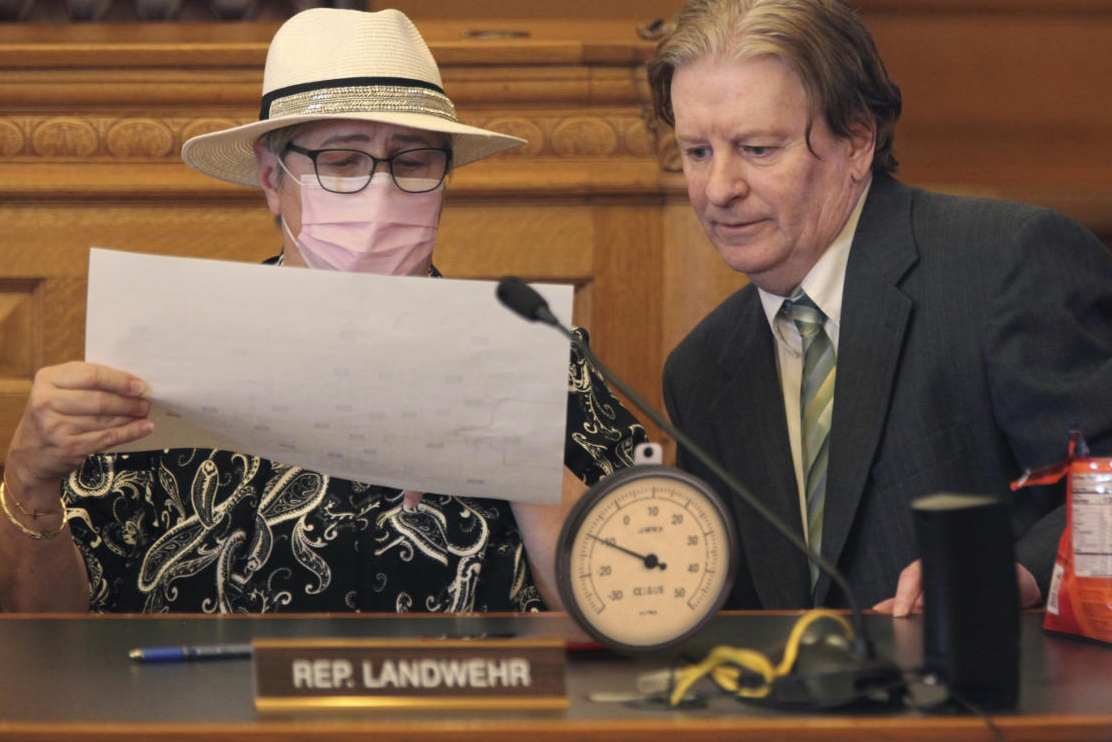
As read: value=-10 unit=°C
